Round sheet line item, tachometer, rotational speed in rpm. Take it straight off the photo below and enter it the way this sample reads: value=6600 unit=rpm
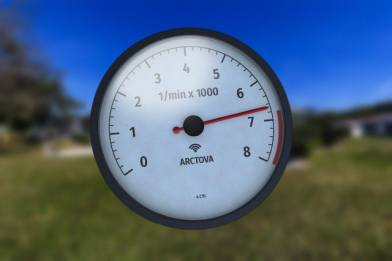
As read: value=6700 unit=rpm
